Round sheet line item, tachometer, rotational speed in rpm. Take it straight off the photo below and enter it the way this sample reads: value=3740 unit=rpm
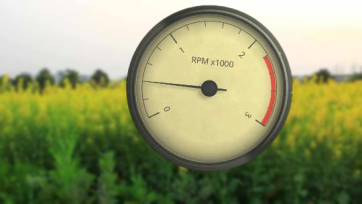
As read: value=400 unit=rpm
